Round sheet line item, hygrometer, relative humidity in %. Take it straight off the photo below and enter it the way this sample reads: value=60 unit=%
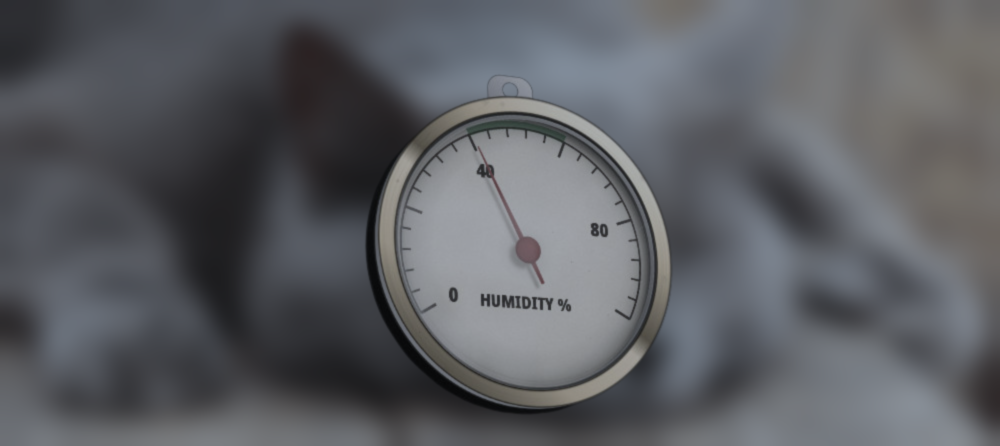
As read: value=40 unit=%
